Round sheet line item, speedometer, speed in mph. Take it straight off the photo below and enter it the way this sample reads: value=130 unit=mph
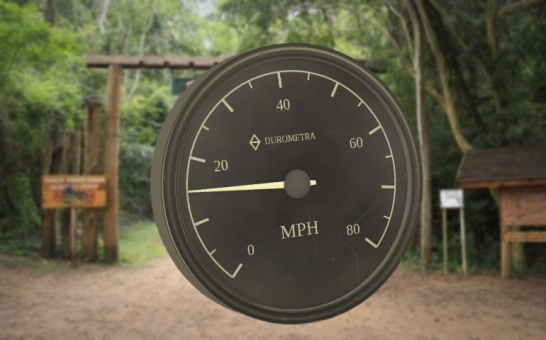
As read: value=15 unit=mph
